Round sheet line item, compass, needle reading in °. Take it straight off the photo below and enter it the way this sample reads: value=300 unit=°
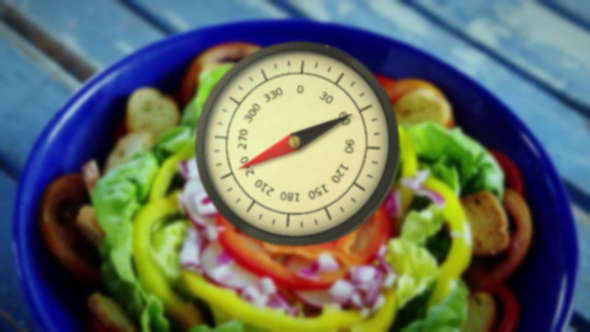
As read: value=240 unit=°
